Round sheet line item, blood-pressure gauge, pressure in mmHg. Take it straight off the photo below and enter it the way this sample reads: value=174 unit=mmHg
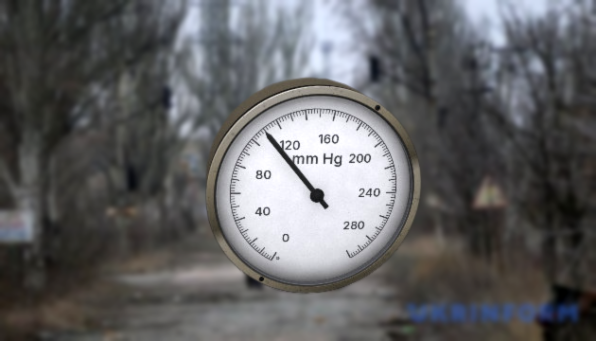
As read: value=110 unit=mmHg
